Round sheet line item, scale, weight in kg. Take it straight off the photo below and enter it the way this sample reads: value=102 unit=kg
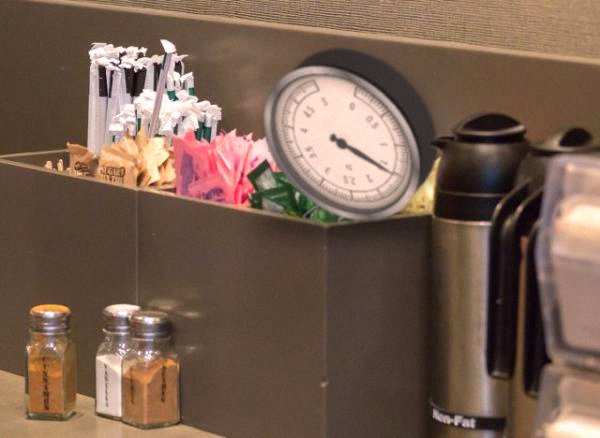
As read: value=1.5 unit=kg
